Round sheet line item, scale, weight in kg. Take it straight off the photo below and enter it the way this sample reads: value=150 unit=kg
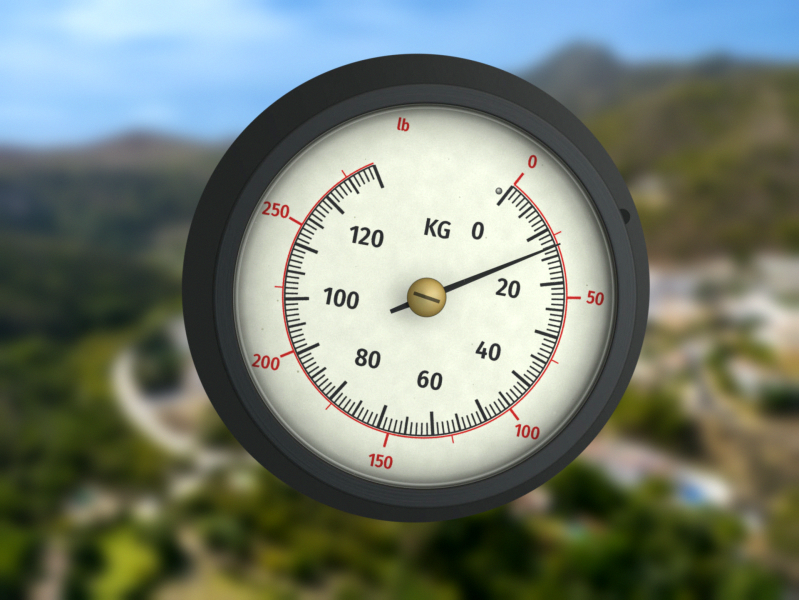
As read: value=13 unit=kg
